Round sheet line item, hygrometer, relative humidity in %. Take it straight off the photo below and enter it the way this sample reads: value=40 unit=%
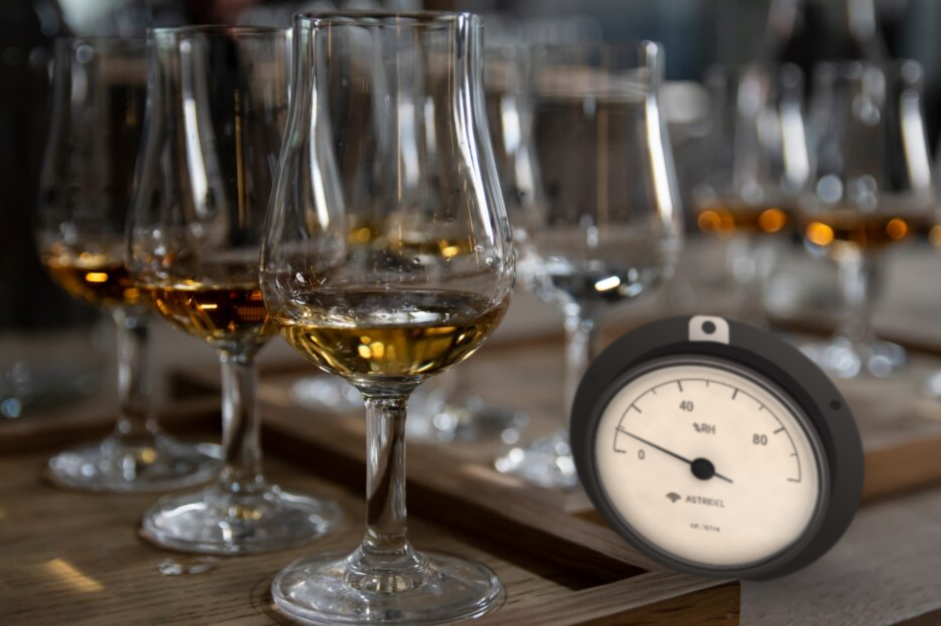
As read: value=10 unit=%
